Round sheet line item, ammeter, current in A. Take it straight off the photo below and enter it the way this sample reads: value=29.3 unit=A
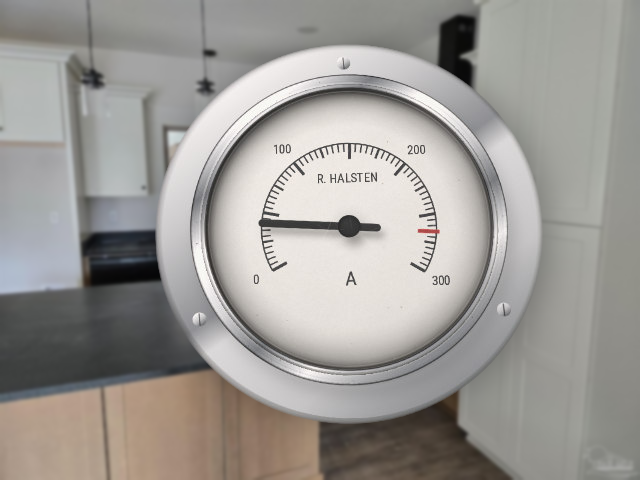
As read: value=40 unit=A
